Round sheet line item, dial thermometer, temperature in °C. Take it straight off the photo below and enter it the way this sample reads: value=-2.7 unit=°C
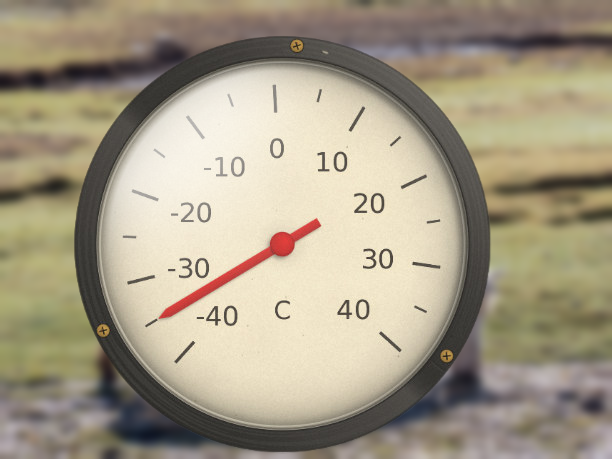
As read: value=-35 unit=°C
